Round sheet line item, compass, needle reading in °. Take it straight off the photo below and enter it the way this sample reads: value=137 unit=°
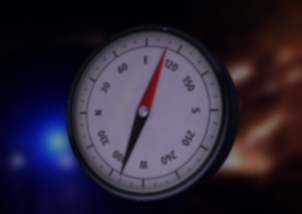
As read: value=110 unit=°
